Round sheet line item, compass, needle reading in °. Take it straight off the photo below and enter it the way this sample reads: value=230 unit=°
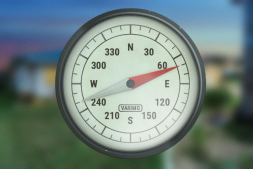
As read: value=70 unit=°
